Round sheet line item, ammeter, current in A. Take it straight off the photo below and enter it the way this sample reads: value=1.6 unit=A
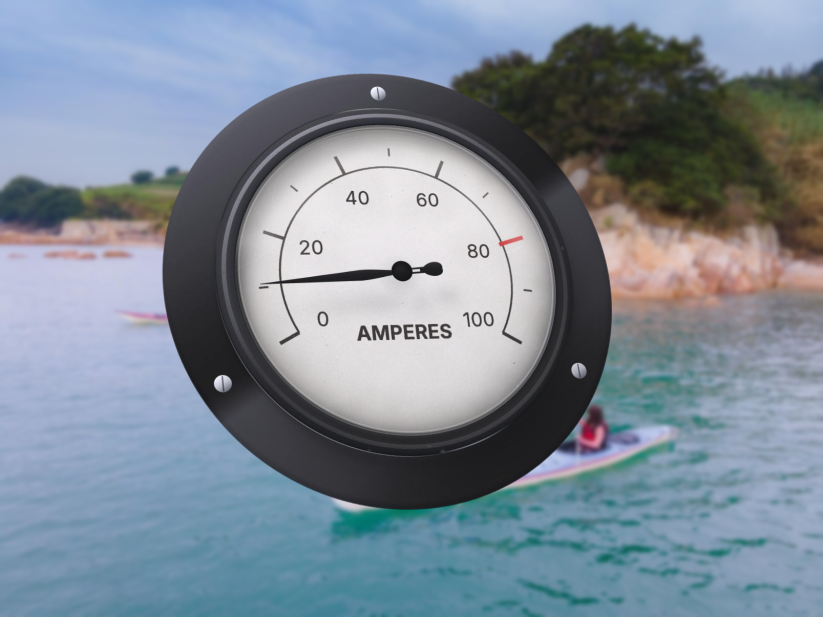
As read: value=10 unit=A
